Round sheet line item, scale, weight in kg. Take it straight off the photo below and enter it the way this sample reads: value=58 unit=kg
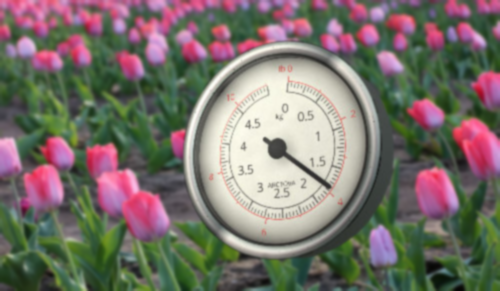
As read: value=1.75 unit=kg
